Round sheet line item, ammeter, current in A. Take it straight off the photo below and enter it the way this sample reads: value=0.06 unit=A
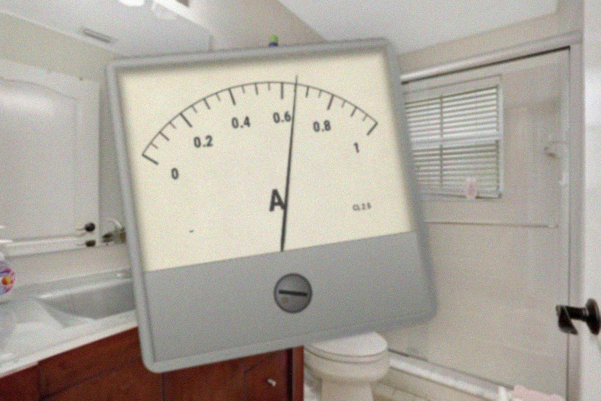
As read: value=0.65 unit=A
